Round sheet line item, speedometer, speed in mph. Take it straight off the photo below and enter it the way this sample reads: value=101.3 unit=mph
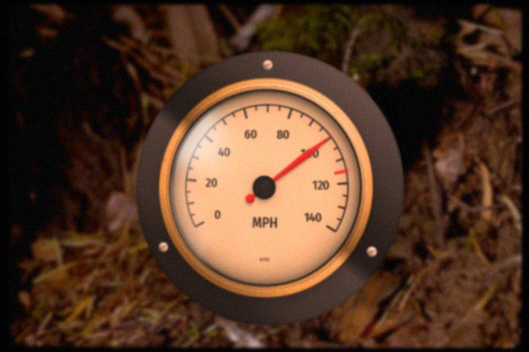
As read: value=100 unit=mph
